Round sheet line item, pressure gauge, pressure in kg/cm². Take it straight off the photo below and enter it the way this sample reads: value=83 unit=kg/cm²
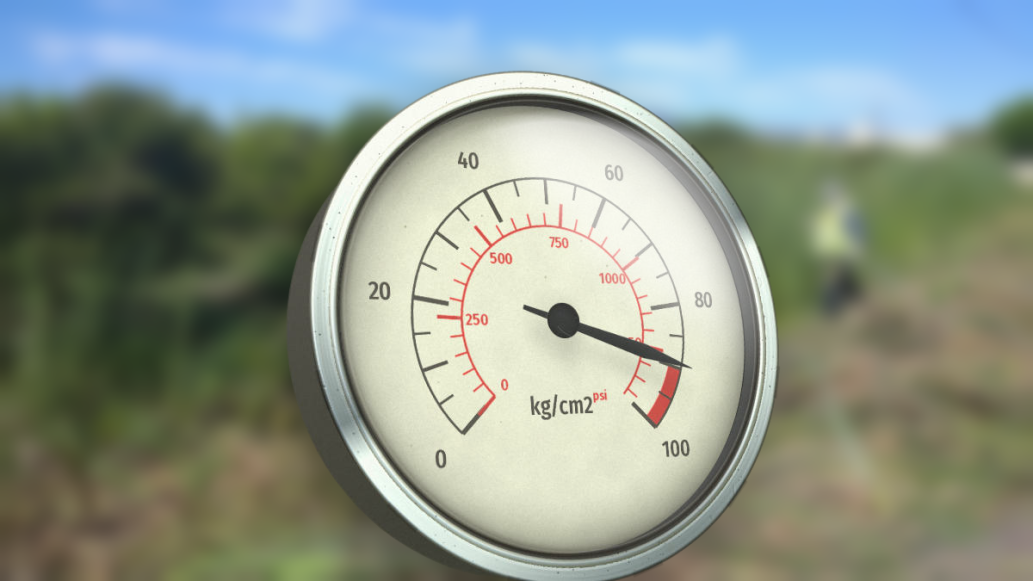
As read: value=90 unit=kg/cm²
